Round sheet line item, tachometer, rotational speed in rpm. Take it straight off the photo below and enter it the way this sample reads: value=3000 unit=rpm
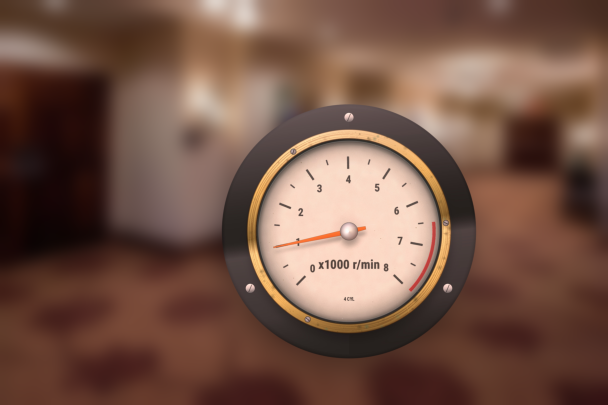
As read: value=1000 unit=rpm
